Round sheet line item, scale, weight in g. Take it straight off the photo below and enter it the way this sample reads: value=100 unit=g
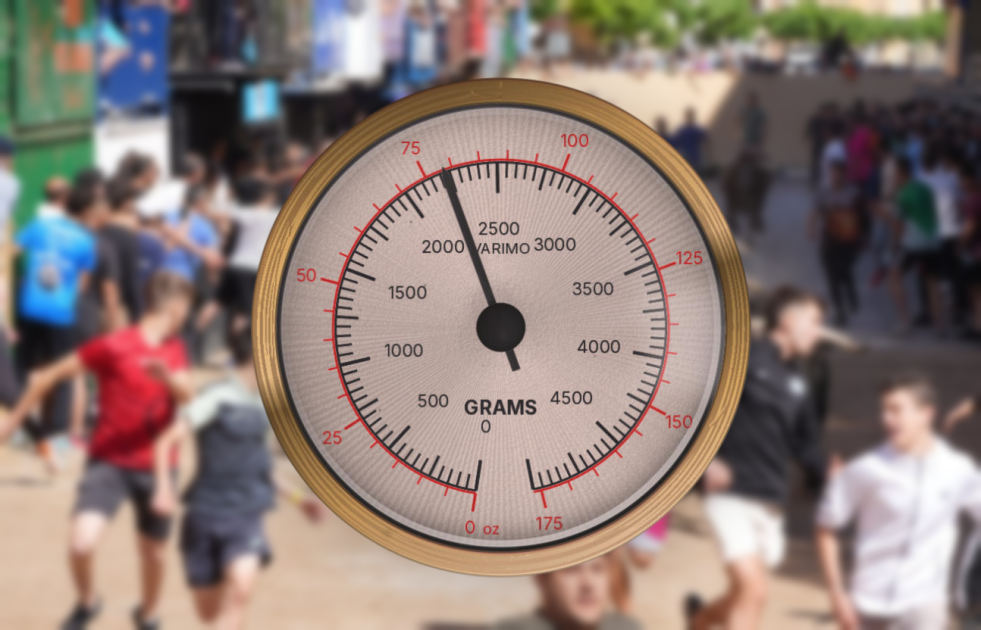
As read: value=2225 unit=g
